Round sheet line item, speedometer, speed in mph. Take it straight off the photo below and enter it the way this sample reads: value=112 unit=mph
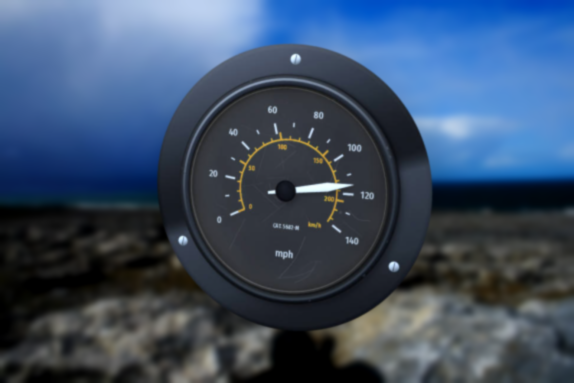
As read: value=115 unit=mph
